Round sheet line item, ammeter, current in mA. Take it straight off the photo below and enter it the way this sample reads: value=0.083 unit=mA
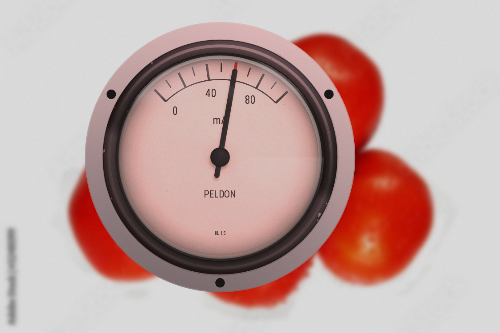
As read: value=60 unit=mA
